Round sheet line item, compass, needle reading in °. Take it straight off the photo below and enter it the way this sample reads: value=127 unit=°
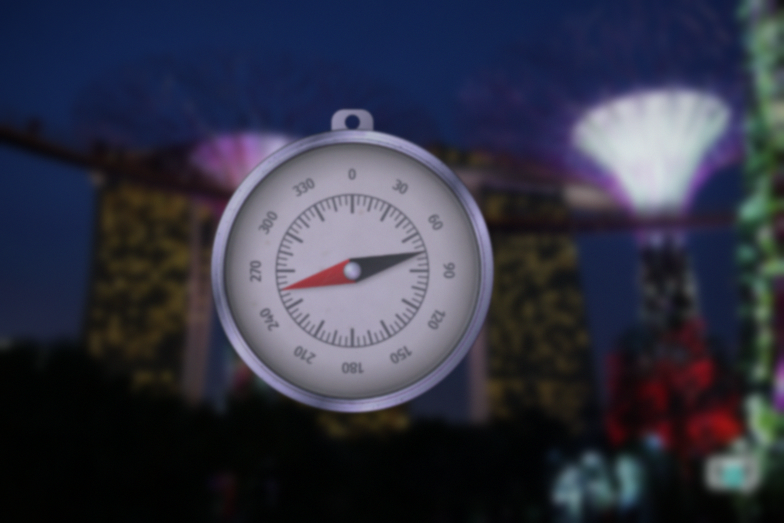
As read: value=255 unit=°
